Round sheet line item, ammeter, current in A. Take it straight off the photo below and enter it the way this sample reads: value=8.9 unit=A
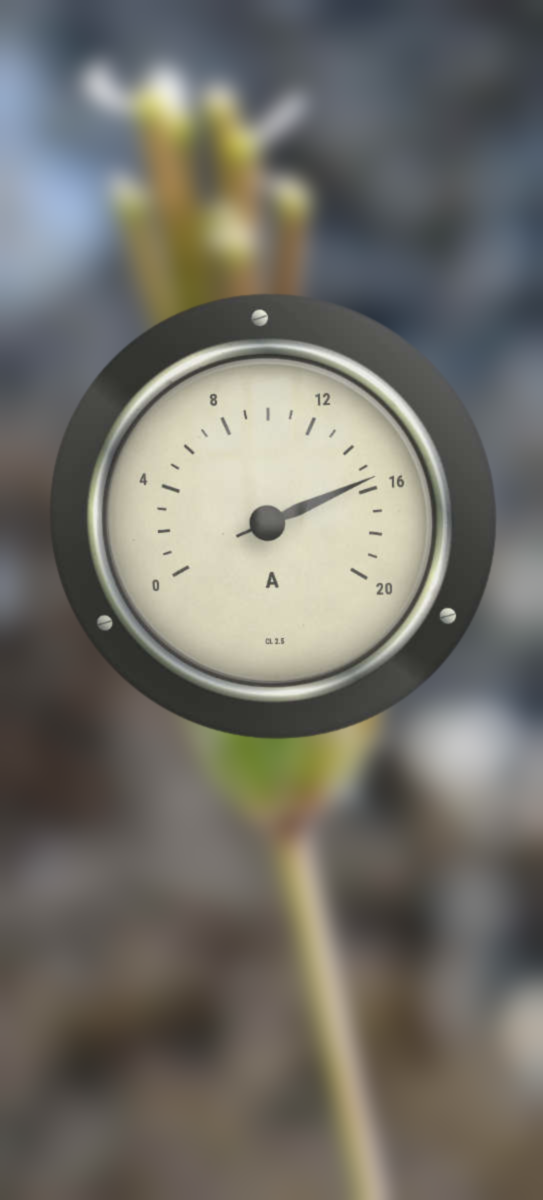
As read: value=15.5 unit=A
